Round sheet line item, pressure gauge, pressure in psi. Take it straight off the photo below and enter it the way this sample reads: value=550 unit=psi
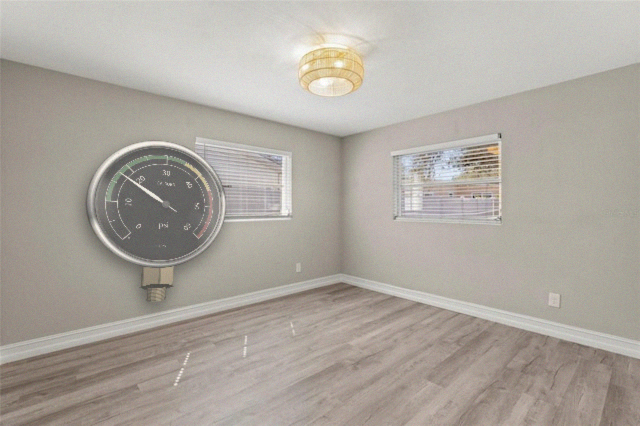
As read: value=17.5 unit=psi
